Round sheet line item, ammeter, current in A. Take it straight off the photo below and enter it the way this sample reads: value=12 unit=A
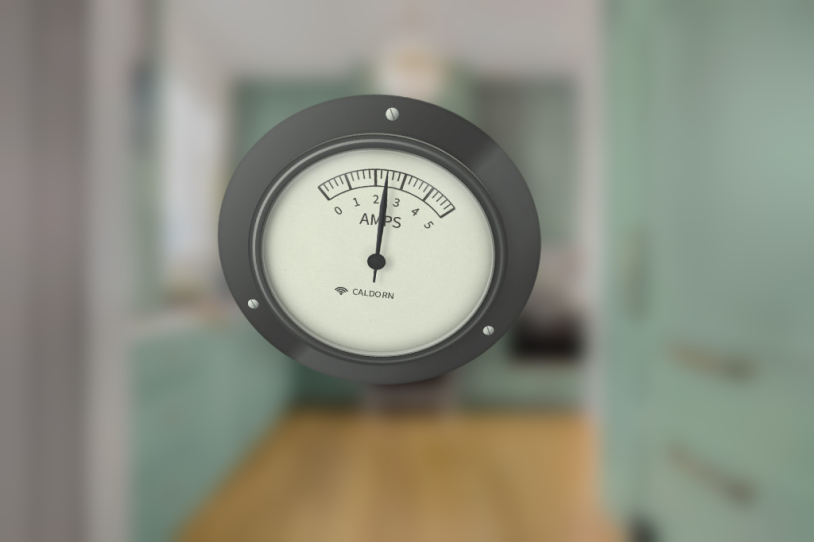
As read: value=2.4 unit=A
